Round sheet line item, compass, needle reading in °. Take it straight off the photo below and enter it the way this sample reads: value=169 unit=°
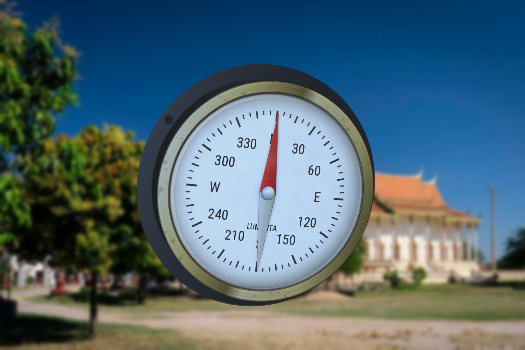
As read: value=0 unit=°
